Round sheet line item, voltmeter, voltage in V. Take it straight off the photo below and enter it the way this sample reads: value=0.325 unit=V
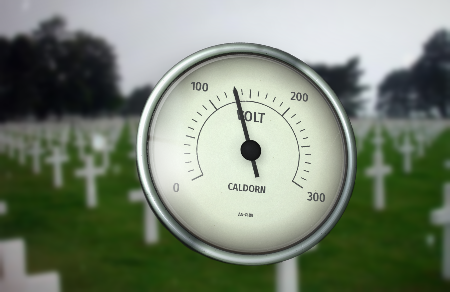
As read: value=130 unit=V
